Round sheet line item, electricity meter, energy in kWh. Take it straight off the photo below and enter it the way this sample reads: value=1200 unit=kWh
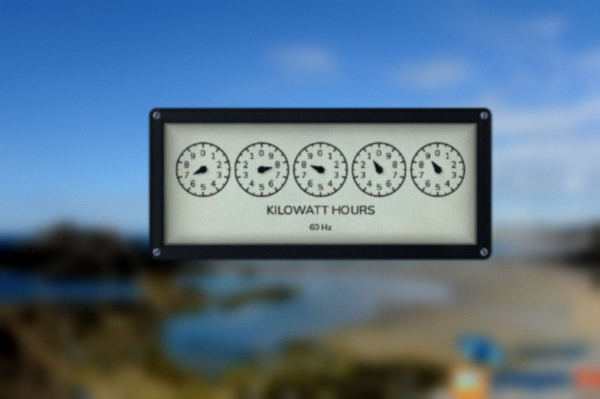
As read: value=67809 unit=kWh
